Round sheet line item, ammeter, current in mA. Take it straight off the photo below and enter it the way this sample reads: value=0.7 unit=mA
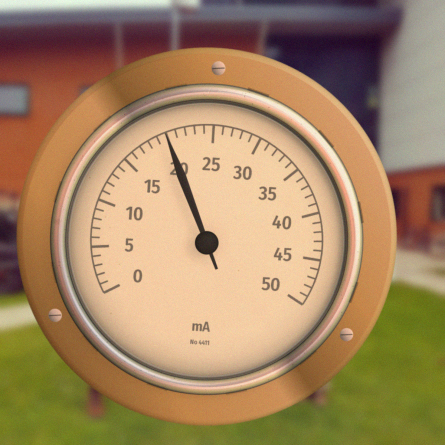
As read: value=20 unit=mA
